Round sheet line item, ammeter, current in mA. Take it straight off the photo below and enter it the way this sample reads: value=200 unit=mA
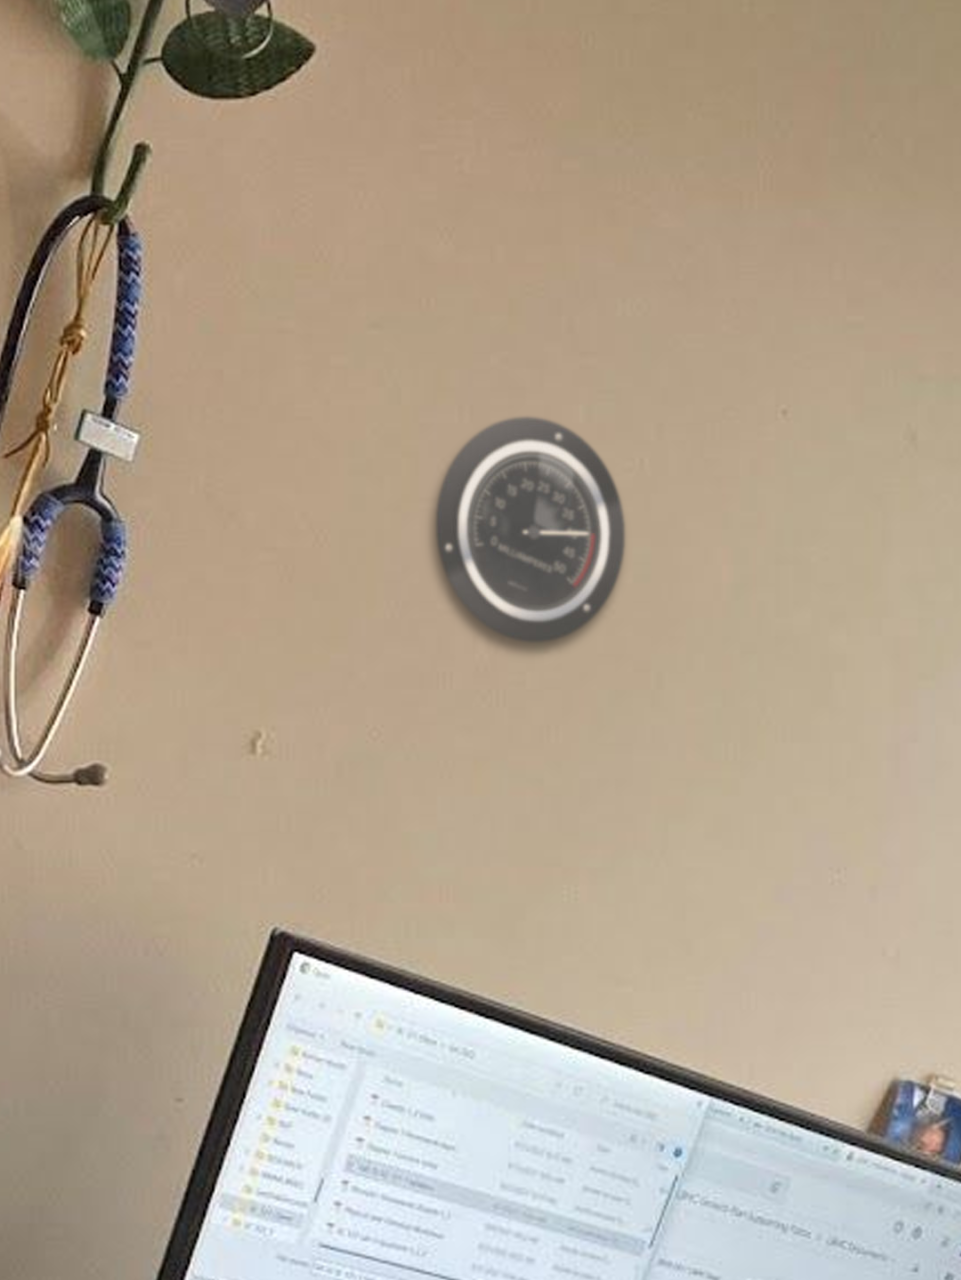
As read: value=40 unit=mA
